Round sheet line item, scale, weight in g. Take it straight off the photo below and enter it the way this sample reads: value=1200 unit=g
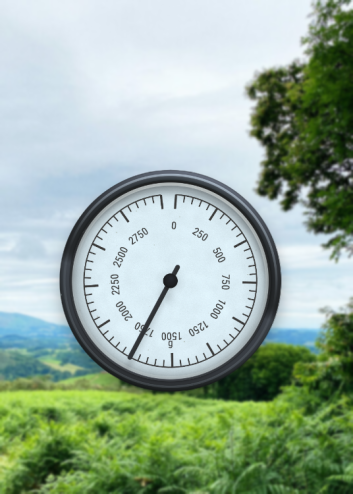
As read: value=1750 unit=g
